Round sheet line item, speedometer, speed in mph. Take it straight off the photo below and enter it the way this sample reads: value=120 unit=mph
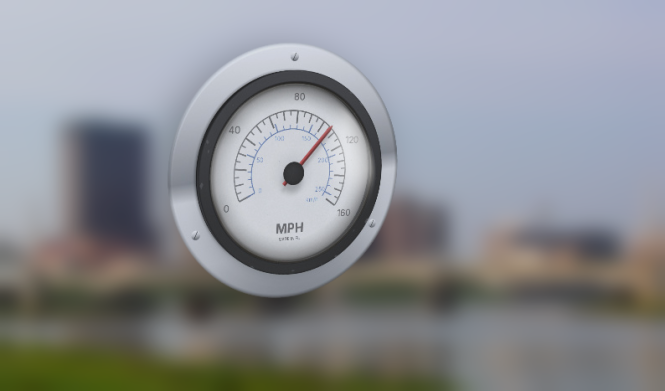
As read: value=105 unit=mph
